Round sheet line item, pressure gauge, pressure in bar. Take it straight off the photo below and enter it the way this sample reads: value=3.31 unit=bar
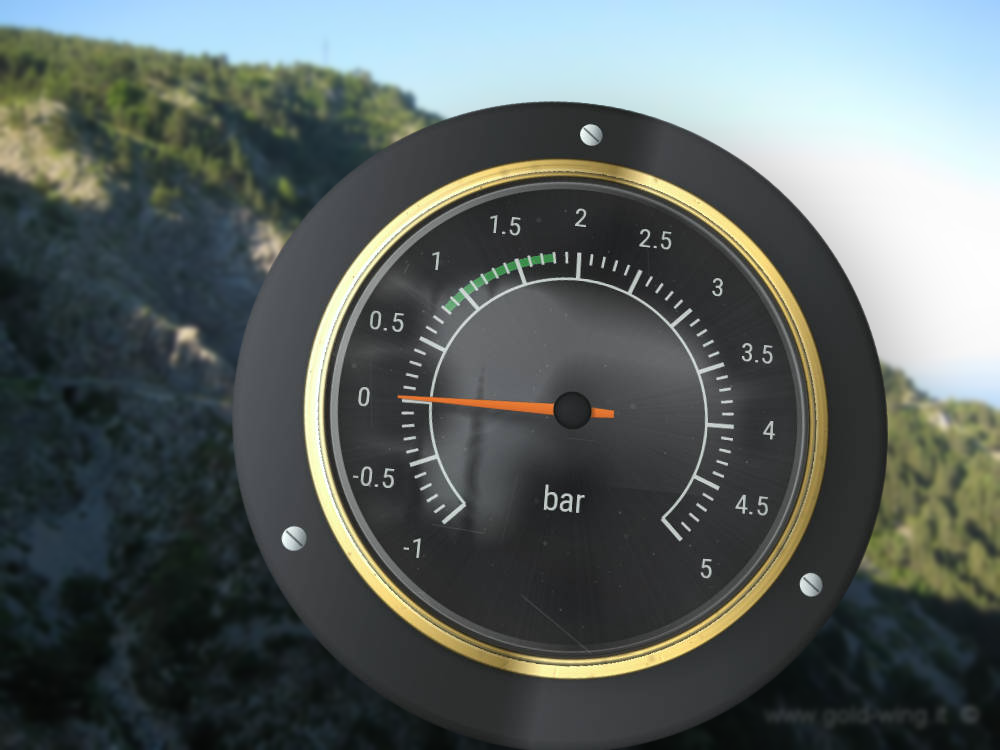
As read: value=0 unit=bar
